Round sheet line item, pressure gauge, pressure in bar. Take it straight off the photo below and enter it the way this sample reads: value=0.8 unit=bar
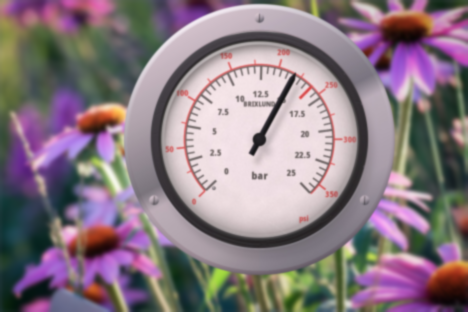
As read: value=15 unit=bar
